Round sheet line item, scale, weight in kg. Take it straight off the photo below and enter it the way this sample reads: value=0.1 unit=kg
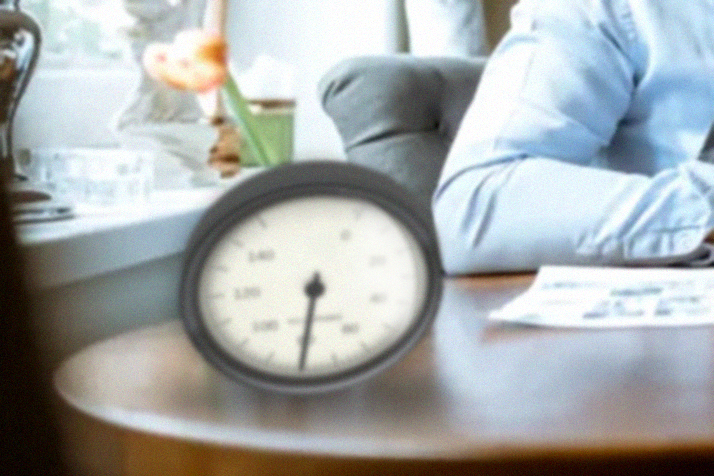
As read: value=80 unit=kg
